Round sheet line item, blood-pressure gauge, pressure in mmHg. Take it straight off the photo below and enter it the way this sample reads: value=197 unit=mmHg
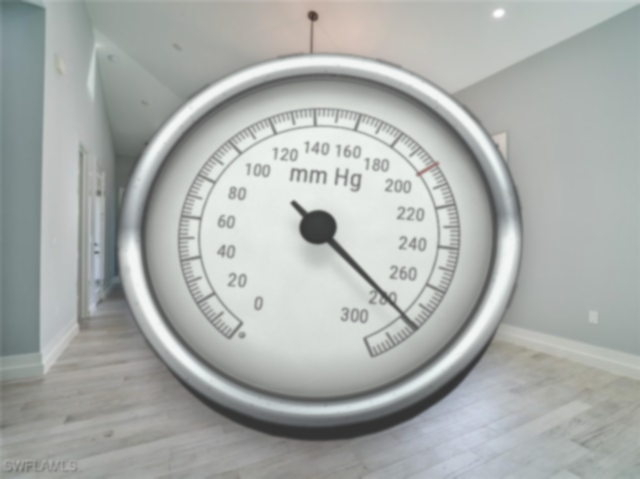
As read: value=280 unit=mmHg
